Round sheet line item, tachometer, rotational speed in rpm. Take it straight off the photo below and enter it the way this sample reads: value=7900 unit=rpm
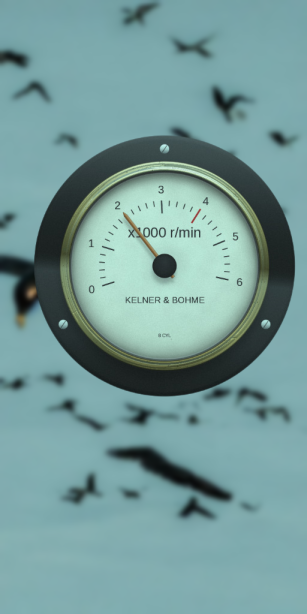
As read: value=2000 unit=rpm
